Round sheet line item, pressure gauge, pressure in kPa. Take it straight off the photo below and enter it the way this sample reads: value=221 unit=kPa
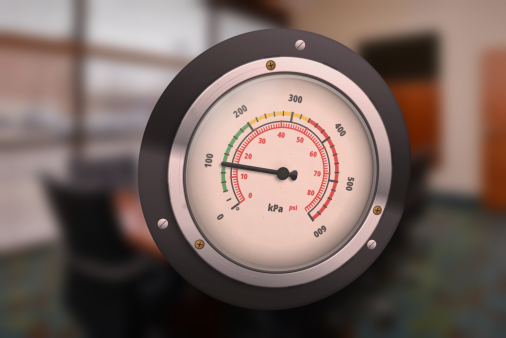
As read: value=100 unit=kPa
